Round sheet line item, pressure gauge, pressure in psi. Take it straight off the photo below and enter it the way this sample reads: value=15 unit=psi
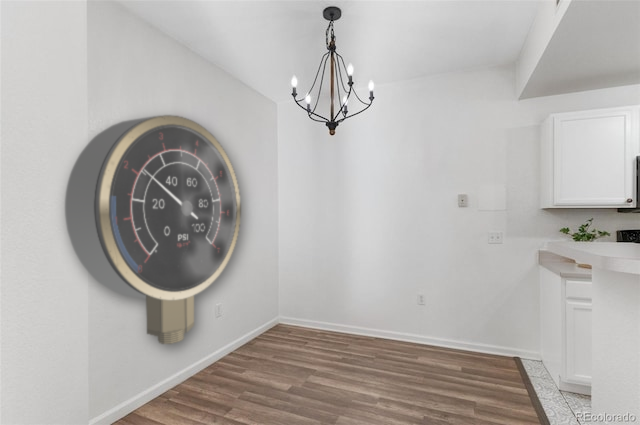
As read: value=30 unit=psi
